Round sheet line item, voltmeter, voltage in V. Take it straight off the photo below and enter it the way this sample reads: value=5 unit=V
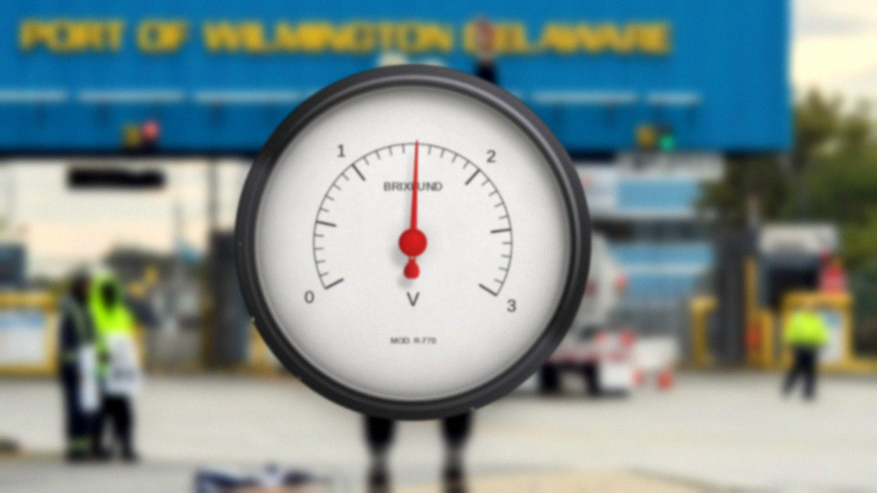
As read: value=1.5 unit=V
